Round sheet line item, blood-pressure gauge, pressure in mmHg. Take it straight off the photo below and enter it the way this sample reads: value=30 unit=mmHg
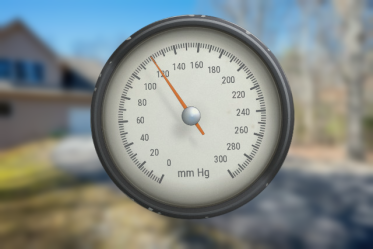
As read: value=120 unit=mmHg
